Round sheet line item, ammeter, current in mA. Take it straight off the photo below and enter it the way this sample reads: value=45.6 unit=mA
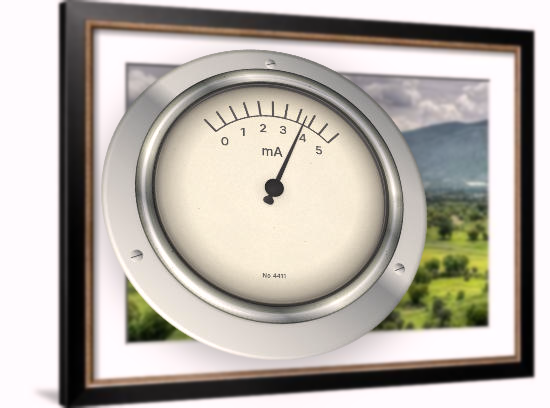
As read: value=3.75 unit=mA
